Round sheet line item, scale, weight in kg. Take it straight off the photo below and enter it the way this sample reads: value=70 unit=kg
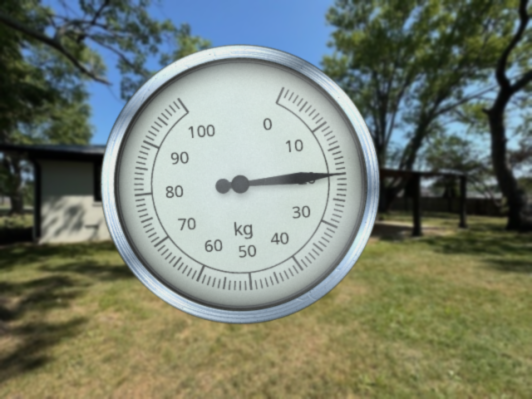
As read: value=20 unit=kg
